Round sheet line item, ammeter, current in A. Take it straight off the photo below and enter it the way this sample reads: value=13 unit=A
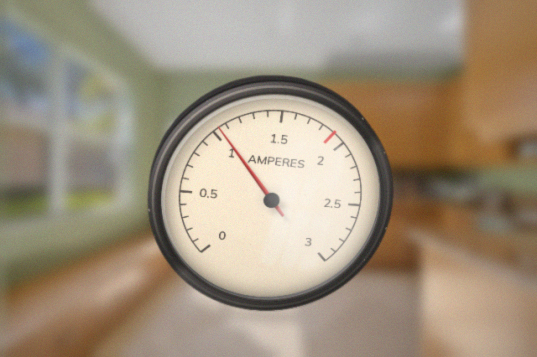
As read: value=1.05 unit=A
